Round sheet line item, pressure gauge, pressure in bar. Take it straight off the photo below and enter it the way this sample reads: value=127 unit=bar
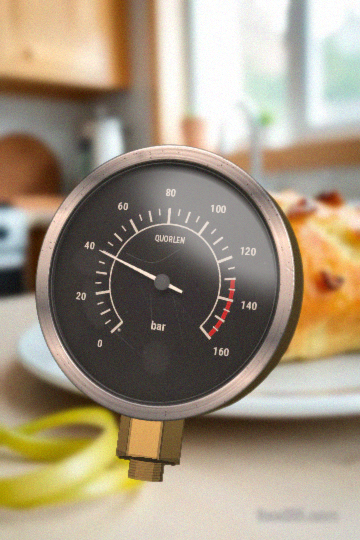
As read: value=40 unit=bar
